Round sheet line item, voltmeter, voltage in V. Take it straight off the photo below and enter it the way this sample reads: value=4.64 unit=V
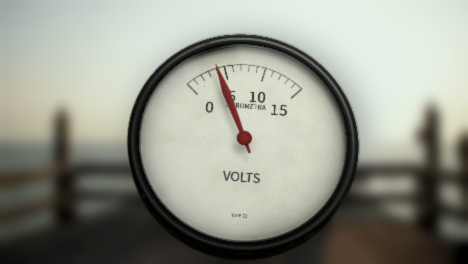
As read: value=4 unit=V
